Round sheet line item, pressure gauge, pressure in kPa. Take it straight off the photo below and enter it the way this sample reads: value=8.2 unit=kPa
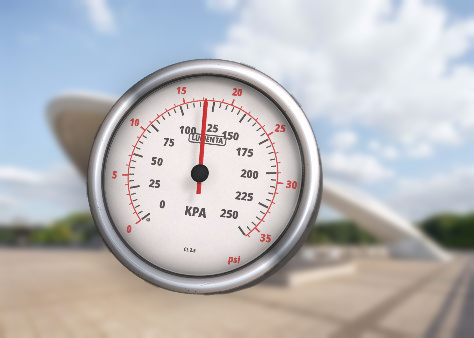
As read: value=120 unit=kPa
